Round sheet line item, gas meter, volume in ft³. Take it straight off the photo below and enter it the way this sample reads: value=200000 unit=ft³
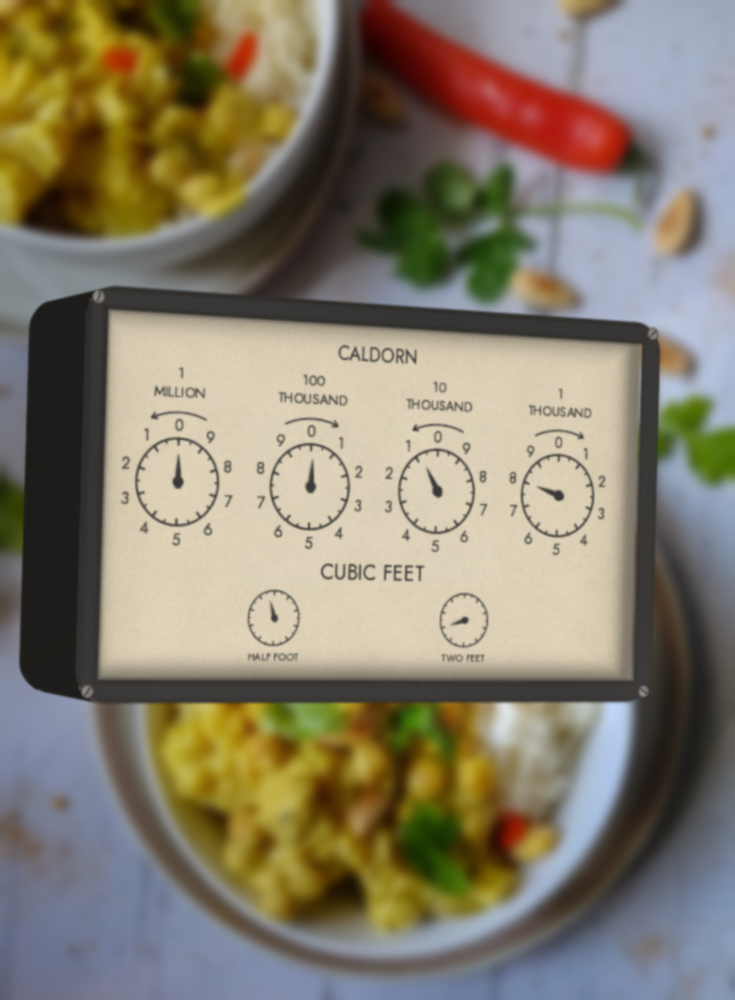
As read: value=800 unit=ft³
